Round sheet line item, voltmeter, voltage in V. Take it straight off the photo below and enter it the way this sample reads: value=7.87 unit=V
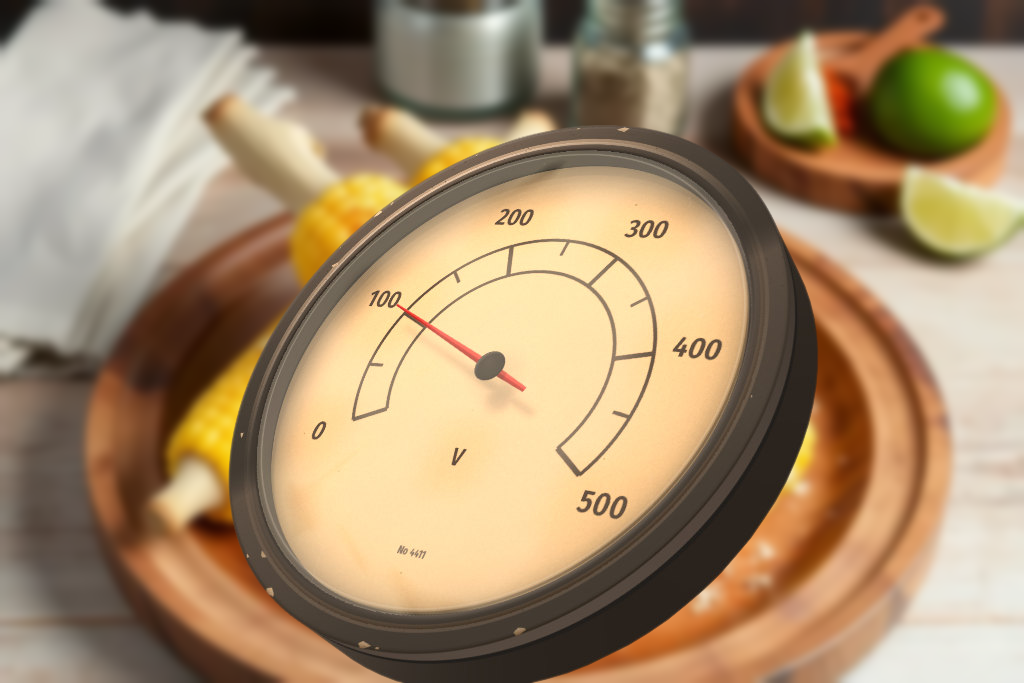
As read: value=100 unit=V
